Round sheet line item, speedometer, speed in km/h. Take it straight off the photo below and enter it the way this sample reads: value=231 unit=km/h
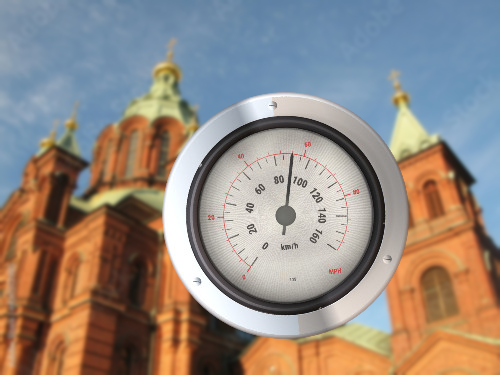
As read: value=90 unit=km/h
